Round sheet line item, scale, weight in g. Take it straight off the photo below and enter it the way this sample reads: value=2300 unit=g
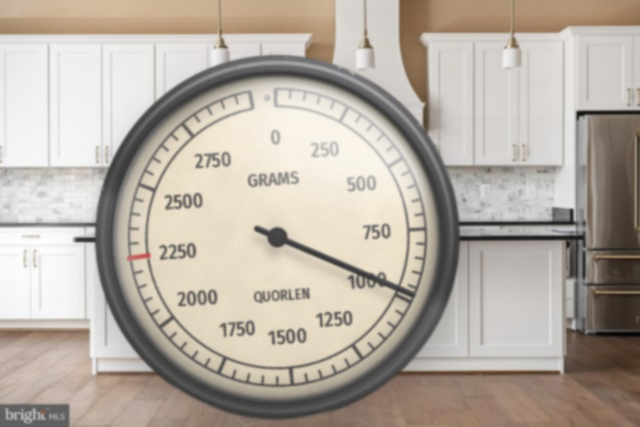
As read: value=975 unit=g
